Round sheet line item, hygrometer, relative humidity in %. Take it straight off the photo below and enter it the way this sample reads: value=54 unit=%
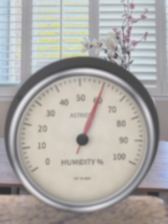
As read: value=60 unit=%
